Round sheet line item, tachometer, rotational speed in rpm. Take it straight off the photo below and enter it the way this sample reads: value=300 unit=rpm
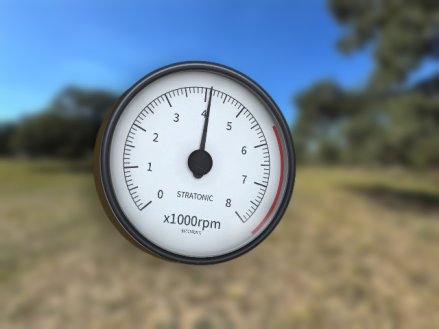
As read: value=4100 unit=rpm
